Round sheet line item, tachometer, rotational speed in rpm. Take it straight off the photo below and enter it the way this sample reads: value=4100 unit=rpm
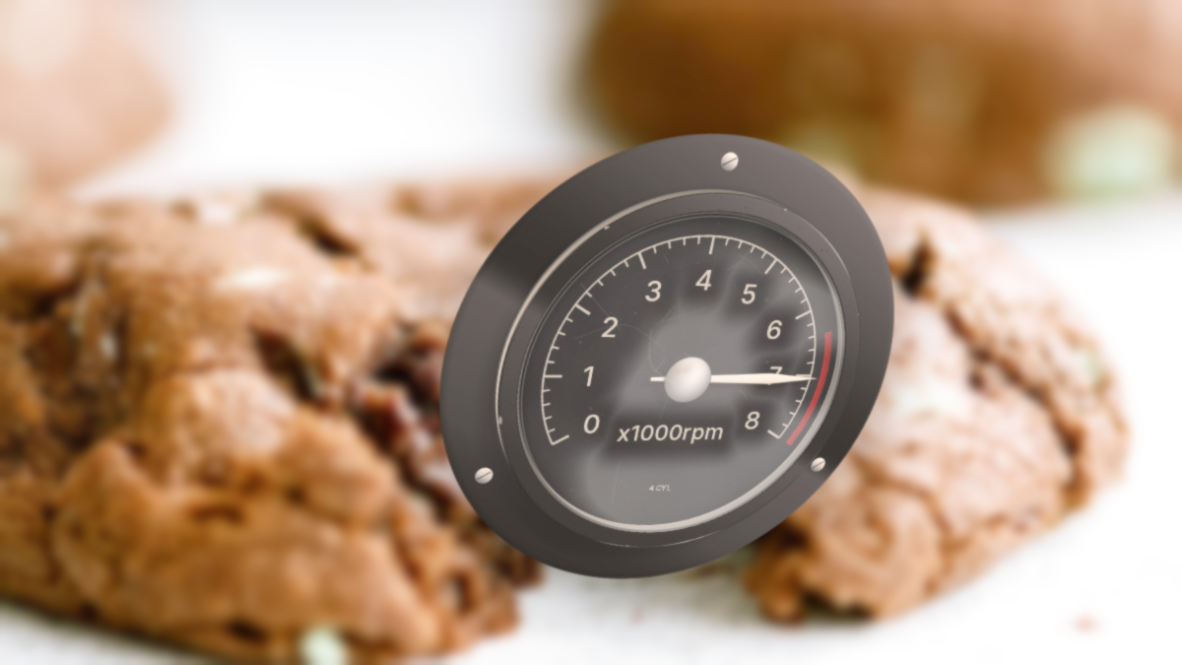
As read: value=7000 unit=rpm
